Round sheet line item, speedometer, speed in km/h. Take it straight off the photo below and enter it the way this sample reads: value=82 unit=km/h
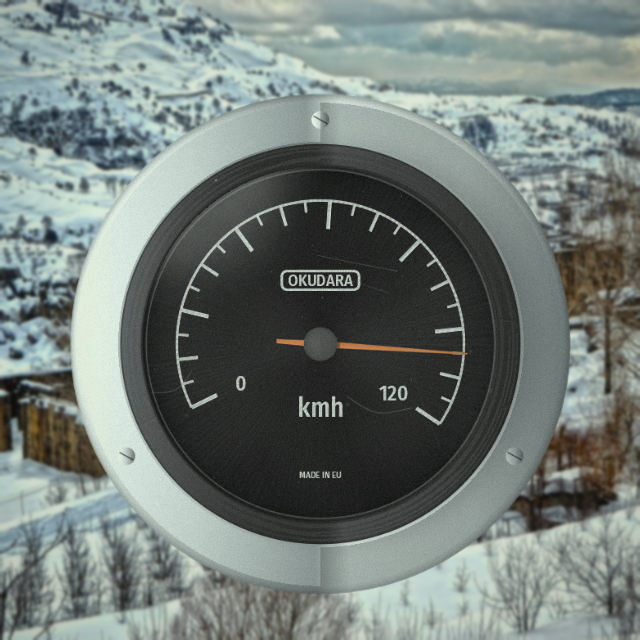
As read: value=105 unit=km/h
